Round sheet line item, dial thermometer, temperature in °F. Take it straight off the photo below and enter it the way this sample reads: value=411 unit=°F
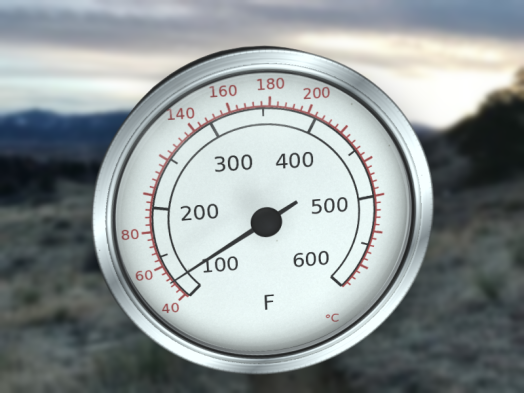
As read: value=125 unit=°F
